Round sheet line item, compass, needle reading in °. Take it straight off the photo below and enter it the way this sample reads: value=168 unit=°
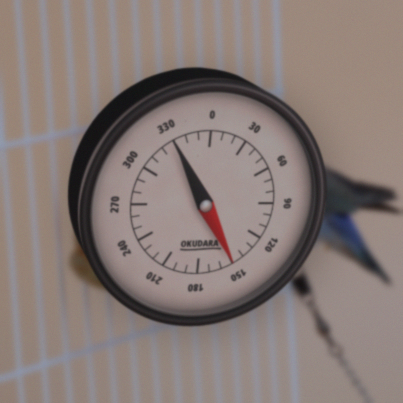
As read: value=150 unit=°
